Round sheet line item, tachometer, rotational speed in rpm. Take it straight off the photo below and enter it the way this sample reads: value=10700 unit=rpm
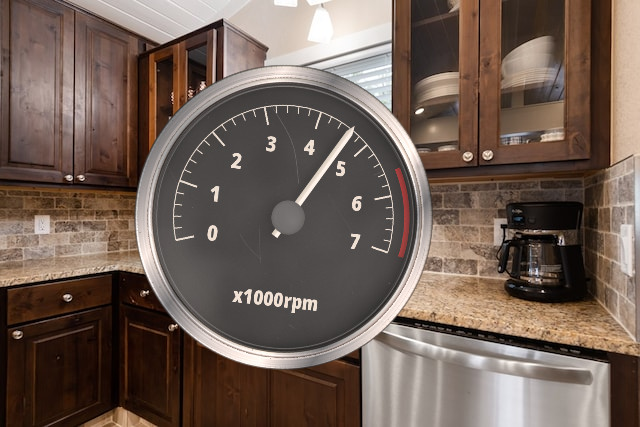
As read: value=4600 unit=rpm
